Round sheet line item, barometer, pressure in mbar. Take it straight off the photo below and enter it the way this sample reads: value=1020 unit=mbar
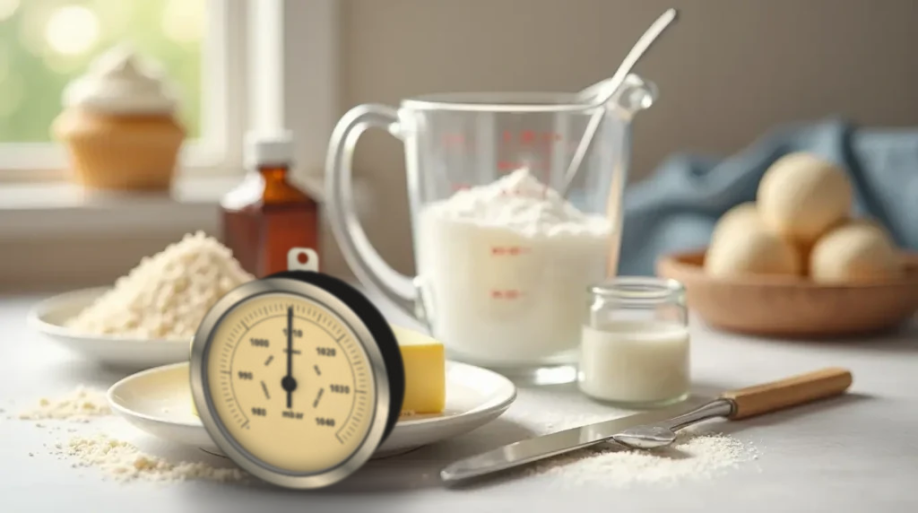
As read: value=1010 unit=mbar
